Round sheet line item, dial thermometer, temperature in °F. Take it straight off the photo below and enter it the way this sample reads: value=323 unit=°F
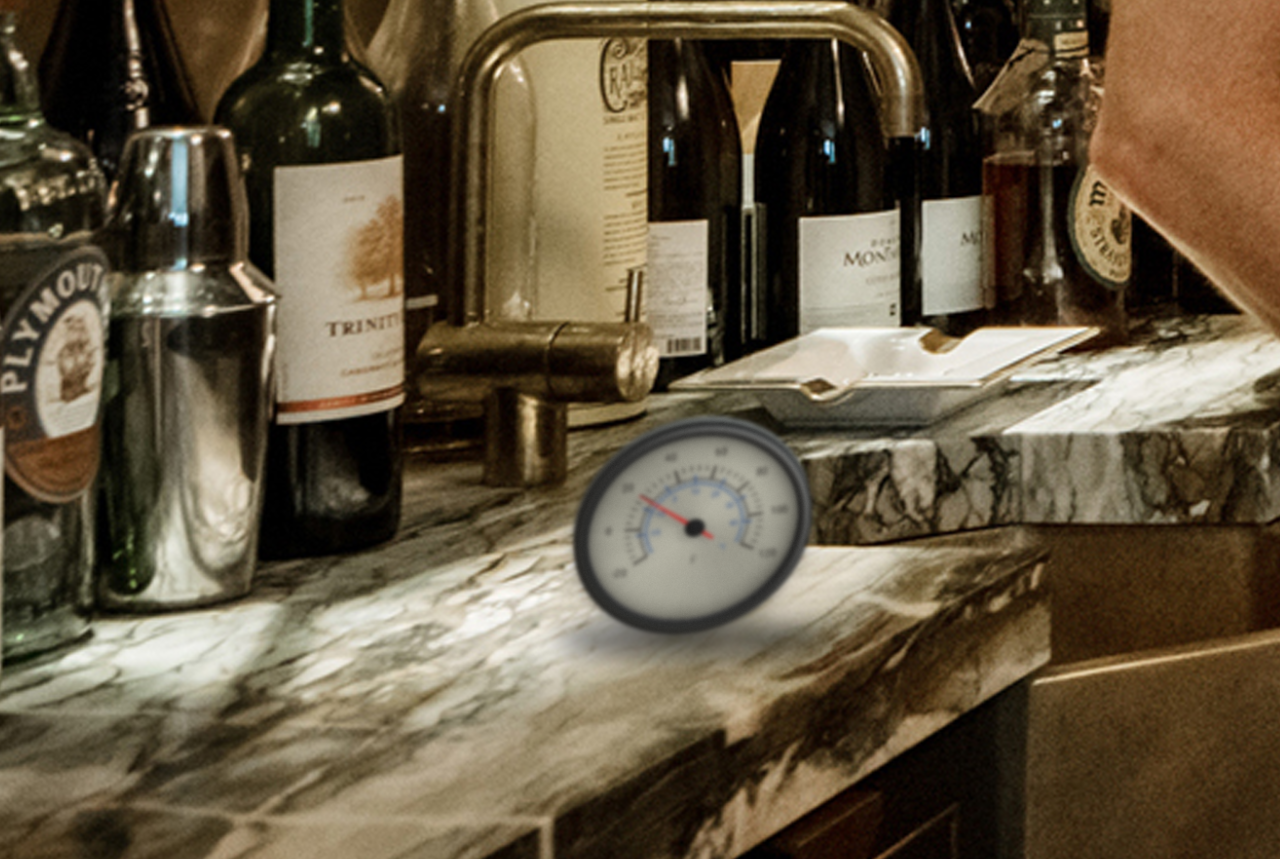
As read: value=20 unit=°F
